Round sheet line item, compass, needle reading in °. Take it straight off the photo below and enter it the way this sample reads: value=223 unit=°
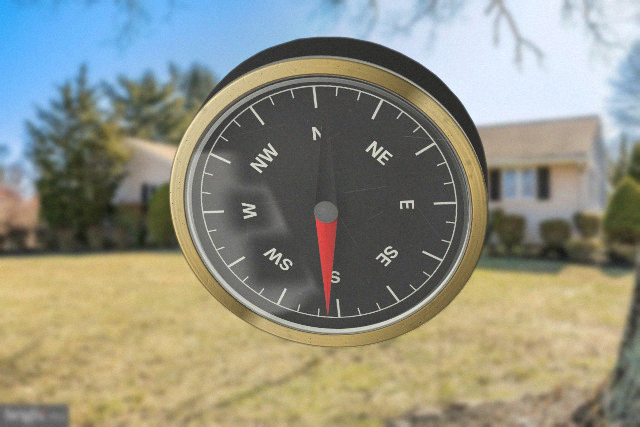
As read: value=185 unit=°
